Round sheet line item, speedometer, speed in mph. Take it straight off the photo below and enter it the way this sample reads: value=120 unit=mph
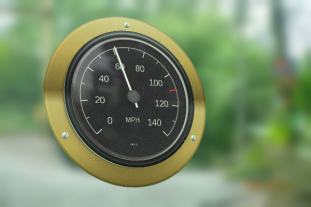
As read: value=60 unit=mph
